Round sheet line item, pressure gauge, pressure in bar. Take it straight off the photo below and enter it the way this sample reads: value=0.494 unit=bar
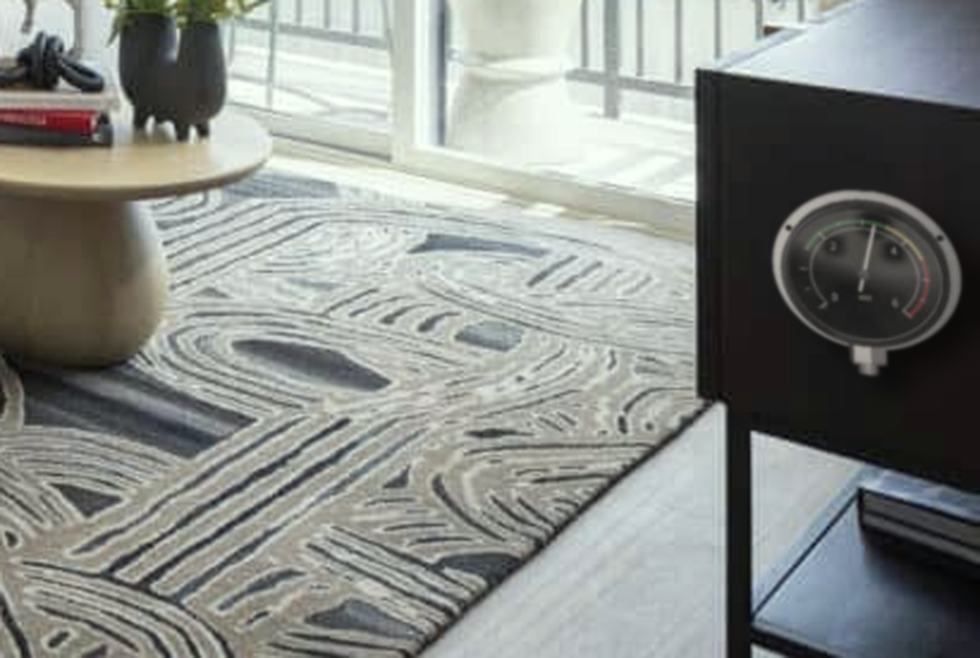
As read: value=3.25 unit=bar
